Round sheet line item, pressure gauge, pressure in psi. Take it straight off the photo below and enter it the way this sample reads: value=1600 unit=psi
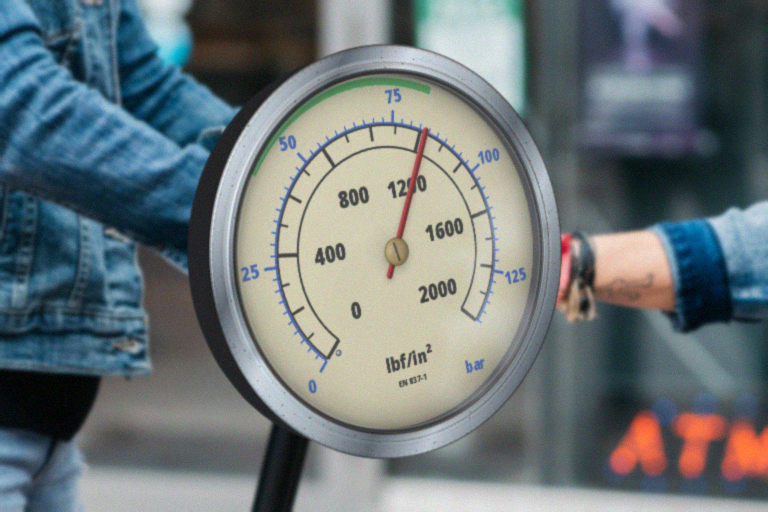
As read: value=1200 unit=psi
